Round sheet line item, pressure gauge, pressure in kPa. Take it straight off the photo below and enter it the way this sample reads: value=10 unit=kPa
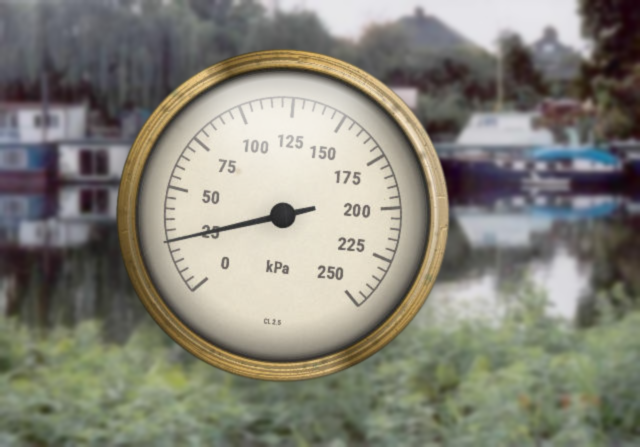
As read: value=25 unit=kPa
